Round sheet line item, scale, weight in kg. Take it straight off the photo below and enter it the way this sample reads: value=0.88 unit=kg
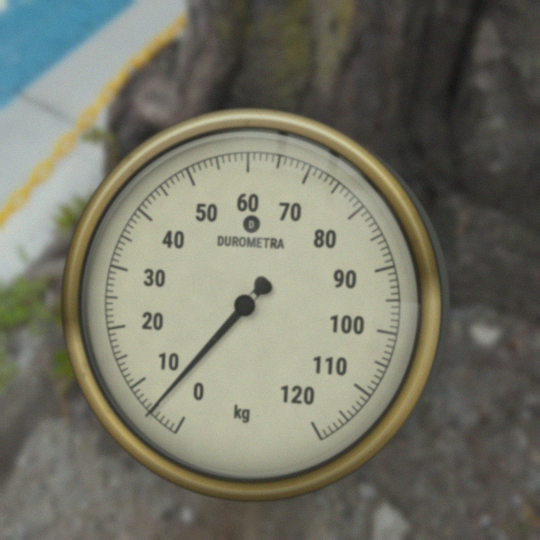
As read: value=5 unit=kg
